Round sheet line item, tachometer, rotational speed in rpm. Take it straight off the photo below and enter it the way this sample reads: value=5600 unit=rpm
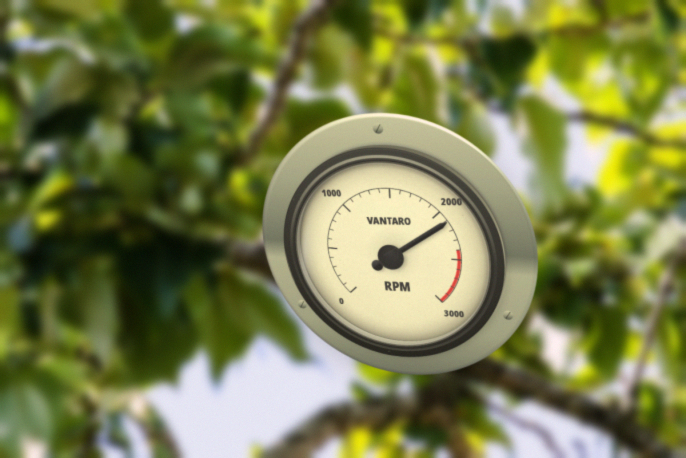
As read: value=2100 unit=rpm
